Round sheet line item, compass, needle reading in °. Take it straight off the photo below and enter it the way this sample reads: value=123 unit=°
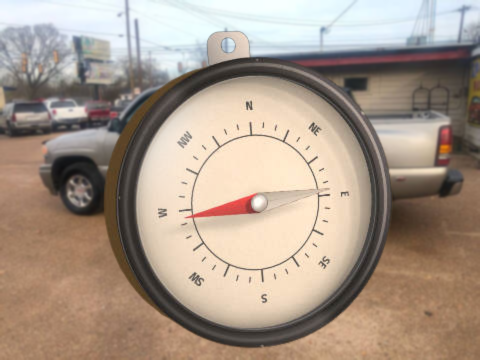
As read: value=265 unit=°
